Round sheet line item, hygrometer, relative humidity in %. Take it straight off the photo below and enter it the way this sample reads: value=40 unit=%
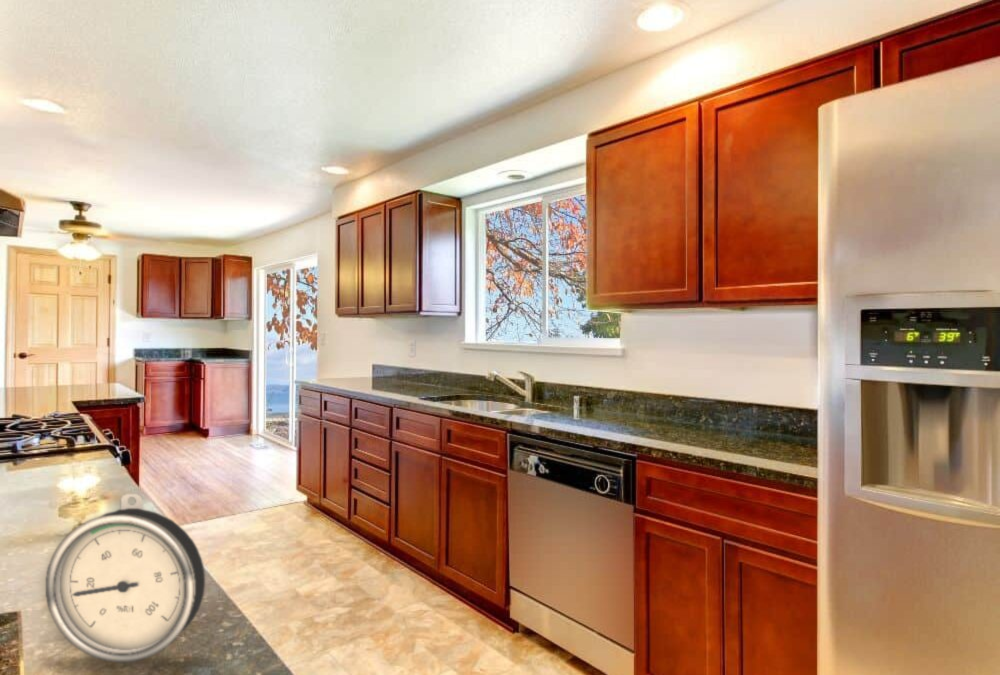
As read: value=15 unit=%
